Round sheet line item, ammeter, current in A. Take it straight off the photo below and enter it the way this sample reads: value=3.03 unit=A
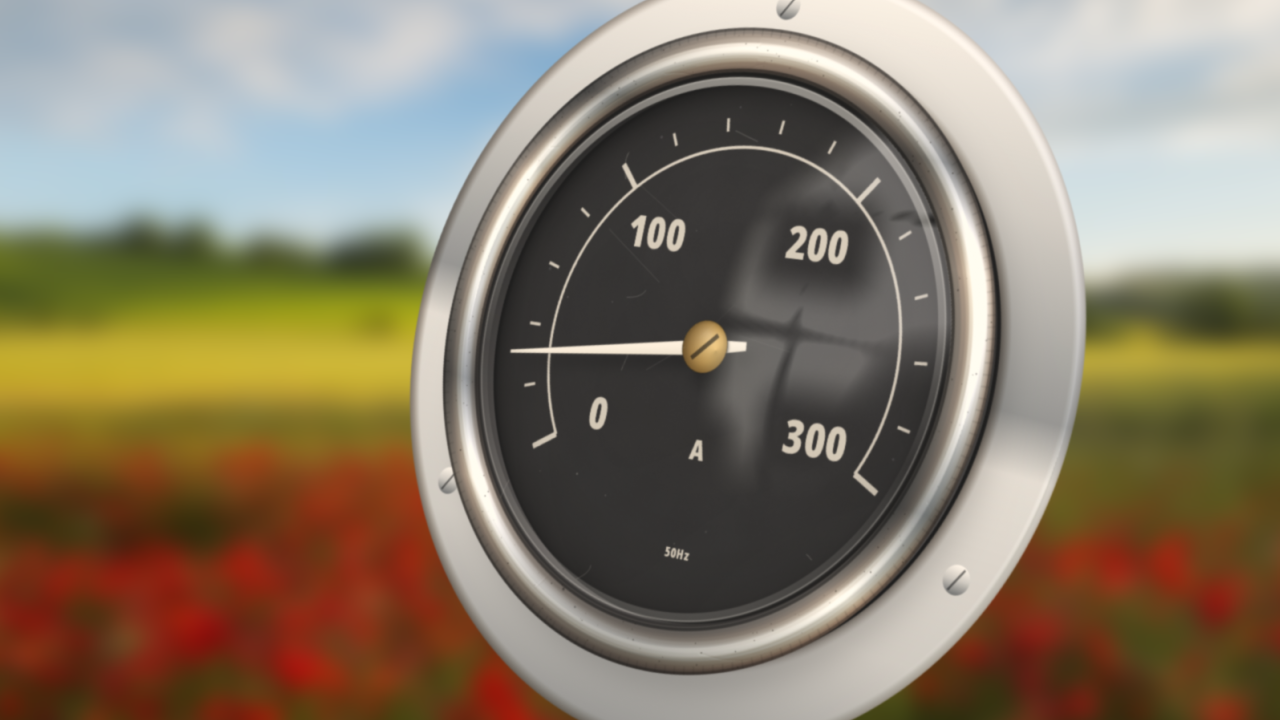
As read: value=30 unit=A
